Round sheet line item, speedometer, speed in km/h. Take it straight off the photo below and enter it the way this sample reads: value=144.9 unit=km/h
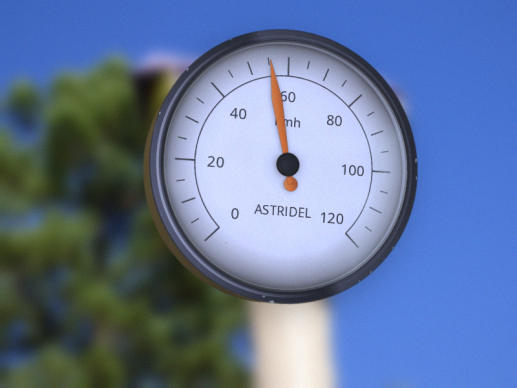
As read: value=55 unit=km/h
